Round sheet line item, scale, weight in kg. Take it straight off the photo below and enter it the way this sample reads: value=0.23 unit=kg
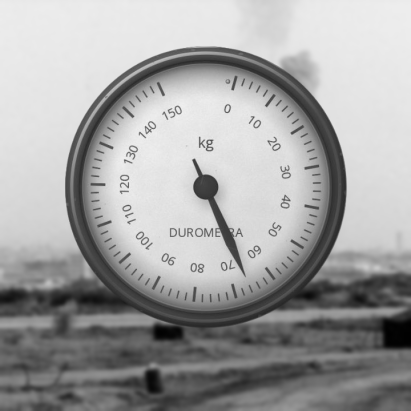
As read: value=66 unit=kg
